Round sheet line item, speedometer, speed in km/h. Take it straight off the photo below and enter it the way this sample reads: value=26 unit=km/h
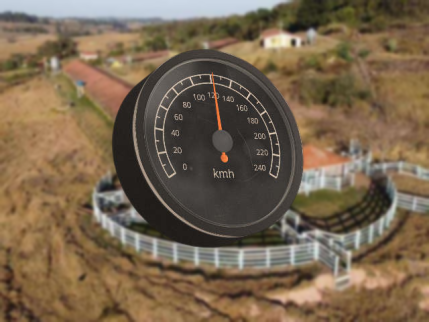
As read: value=120 unit=km/h
